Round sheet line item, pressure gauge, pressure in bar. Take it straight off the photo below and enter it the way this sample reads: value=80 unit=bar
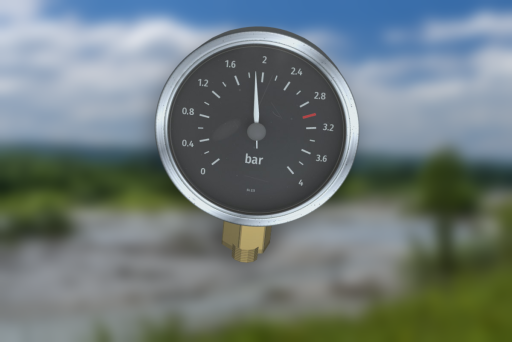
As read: value=1.9 unit=bar
